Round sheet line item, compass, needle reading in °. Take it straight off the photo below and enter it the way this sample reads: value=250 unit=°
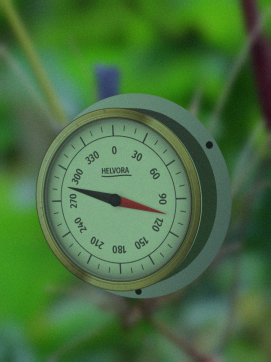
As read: value=105 unit=°
